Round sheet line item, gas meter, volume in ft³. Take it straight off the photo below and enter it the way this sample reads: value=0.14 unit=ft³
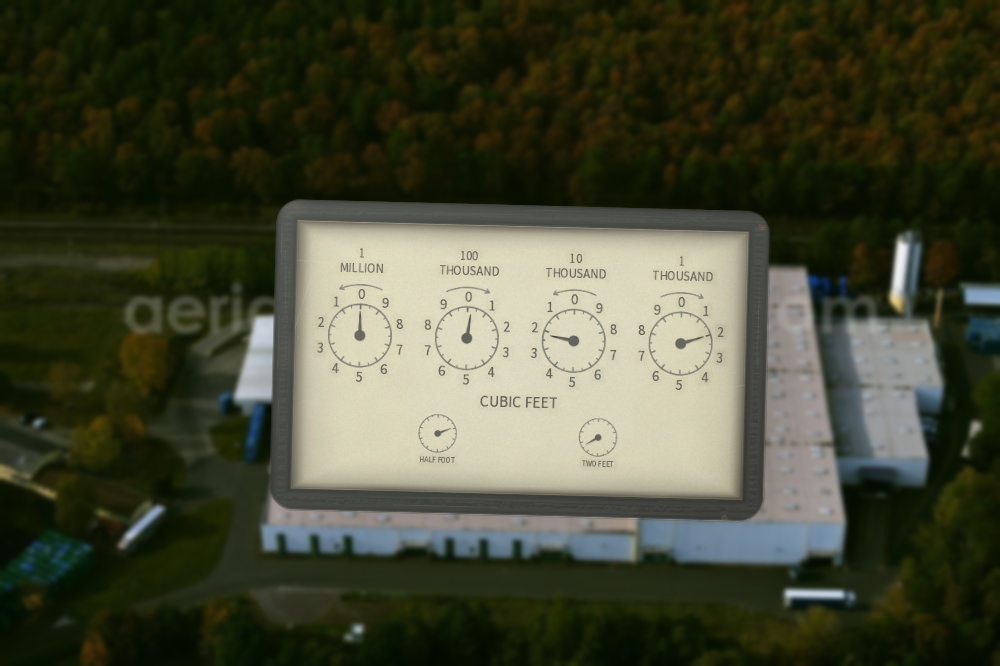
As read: value=2200 unit=ft³
